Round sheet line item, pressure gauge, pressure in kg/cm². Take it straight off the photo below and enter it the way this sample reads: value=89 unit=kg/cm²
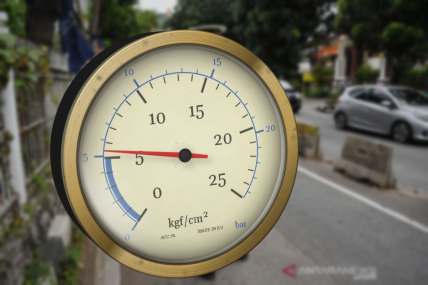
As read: value=5.5 unit=kg/cm²
